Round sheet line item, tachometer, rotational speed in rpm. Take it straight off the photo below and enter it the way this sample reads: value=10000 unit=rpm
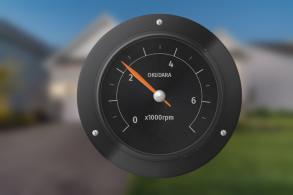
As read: value=2250 unit=rpm
